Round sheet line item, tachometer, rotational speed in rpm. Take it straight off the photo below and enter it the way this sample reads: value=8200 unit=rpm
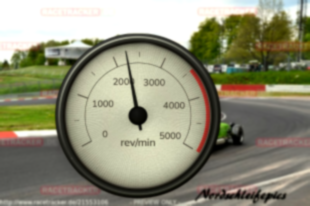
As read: value=2250 unit=rpm
